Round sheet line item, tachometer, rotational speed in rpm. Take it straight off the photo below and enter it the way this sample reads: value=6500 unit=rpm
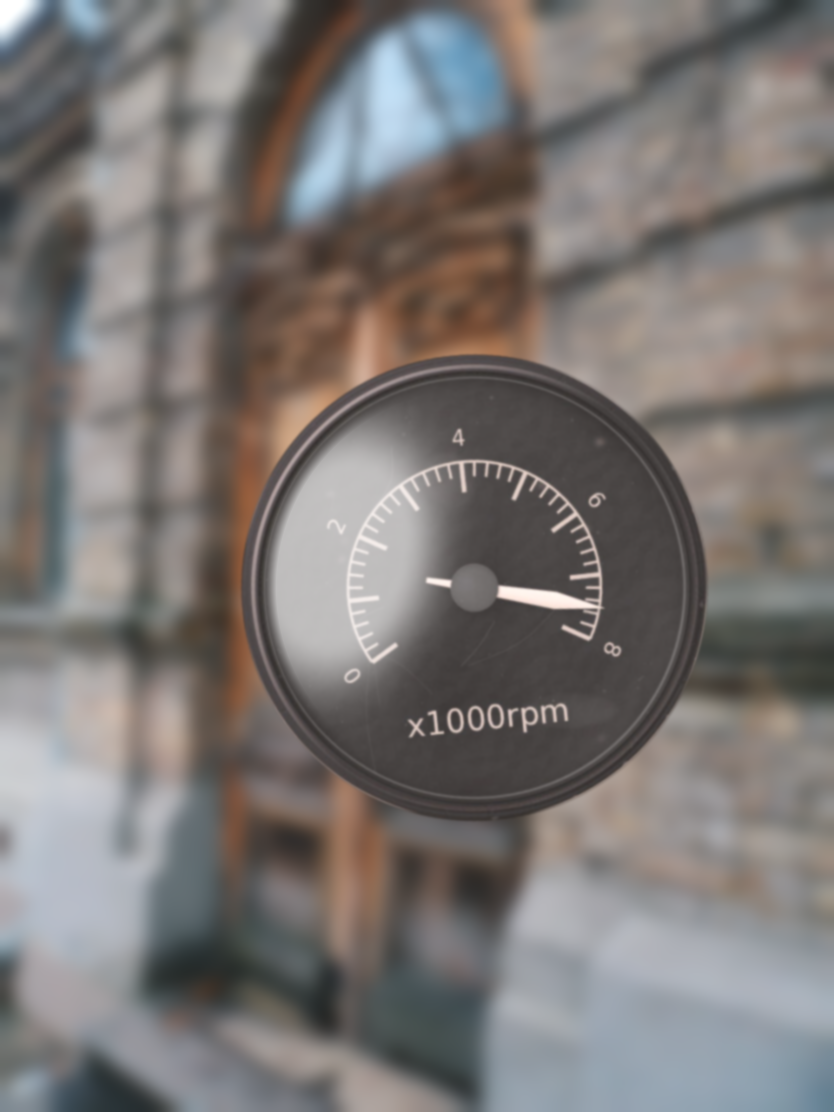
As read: value=7500 unit=rpm
